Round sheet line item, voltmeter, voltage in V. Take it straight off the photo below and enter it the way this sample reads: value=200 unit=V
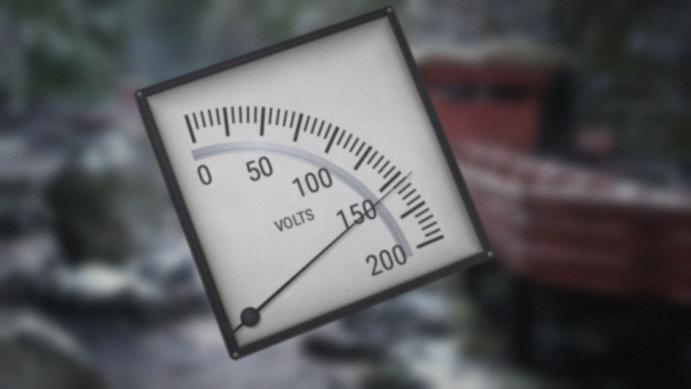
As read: value=155 unit=V
